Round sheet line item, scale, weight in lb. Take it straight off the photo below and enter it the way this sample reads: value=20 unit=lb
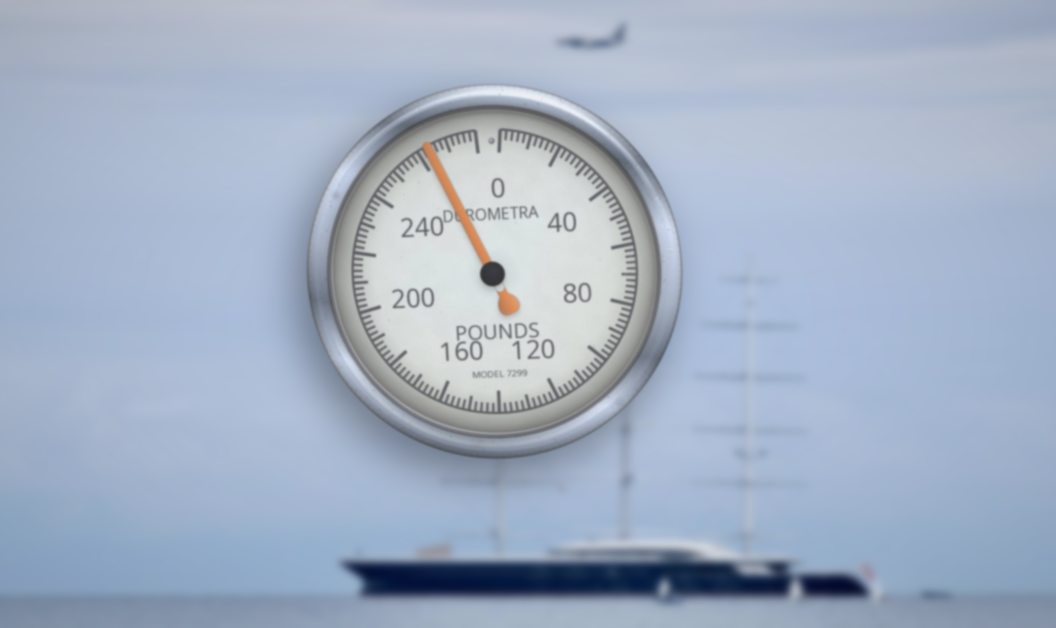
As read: value=264 unit=lb
